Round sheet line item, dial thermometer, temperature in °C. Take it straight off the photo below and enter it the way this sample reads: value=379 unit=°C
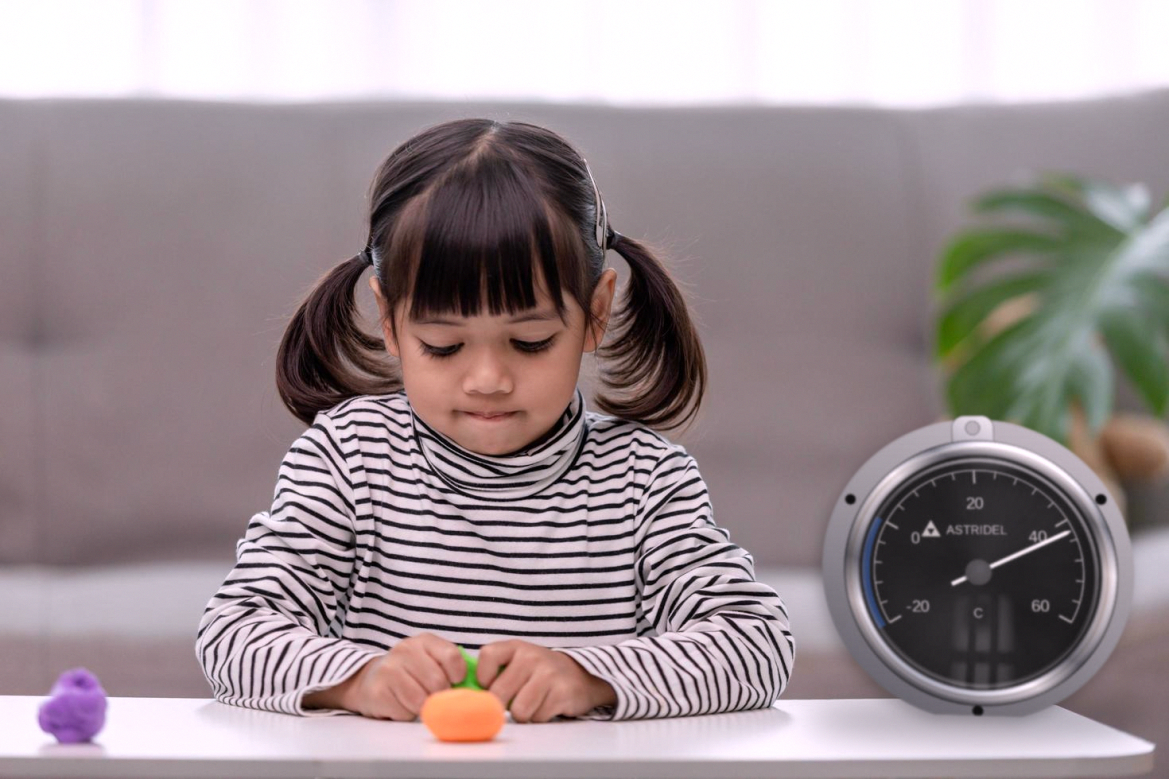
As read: value=42 unit=°C
